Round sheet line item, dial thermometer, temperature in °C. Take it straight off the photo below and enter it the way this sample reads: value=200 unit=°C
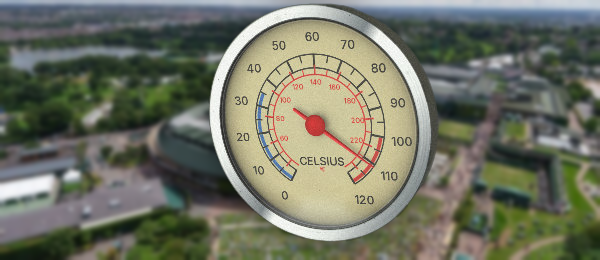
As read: value=110 unit=°C
